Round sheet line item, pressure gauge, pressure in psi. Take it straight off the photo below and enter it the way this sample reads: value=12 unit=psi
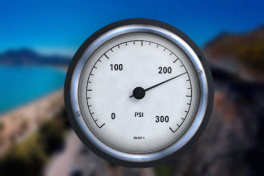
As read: value=220 unit=psi
